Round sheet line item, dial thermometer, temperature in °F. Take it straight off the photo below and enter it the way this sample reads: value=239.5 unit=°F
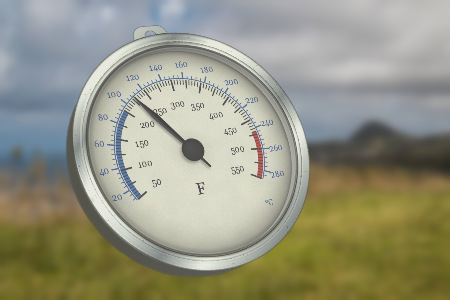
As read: value=225 unit=°F
